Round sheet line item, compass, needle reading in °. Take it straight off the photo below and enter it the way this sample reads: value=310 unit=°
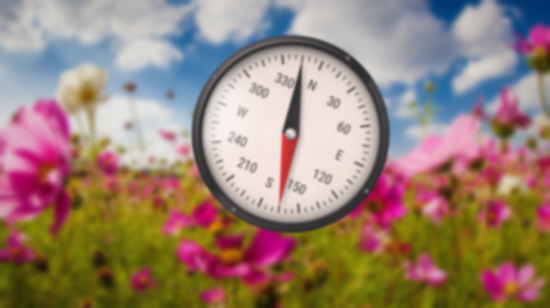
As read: value=165 unit=°
